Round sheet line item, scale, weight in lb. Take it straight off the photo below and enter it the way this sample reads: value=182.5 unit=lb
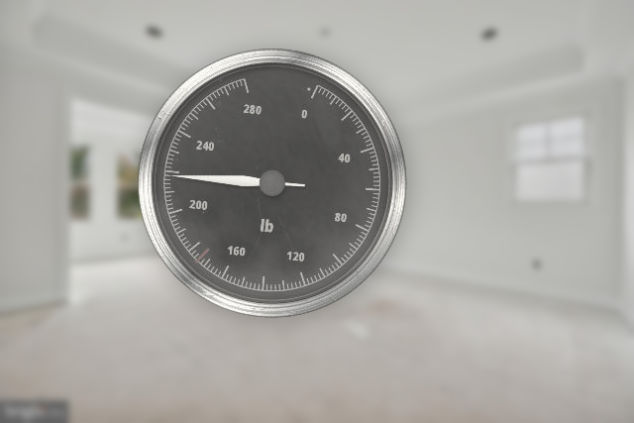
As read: value=218 unit=lb
